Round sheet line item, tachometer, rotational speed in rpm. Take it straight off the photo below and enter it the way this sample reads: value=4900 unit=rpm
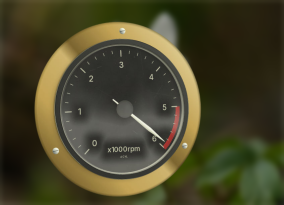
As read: value=5900 unit=rpm
